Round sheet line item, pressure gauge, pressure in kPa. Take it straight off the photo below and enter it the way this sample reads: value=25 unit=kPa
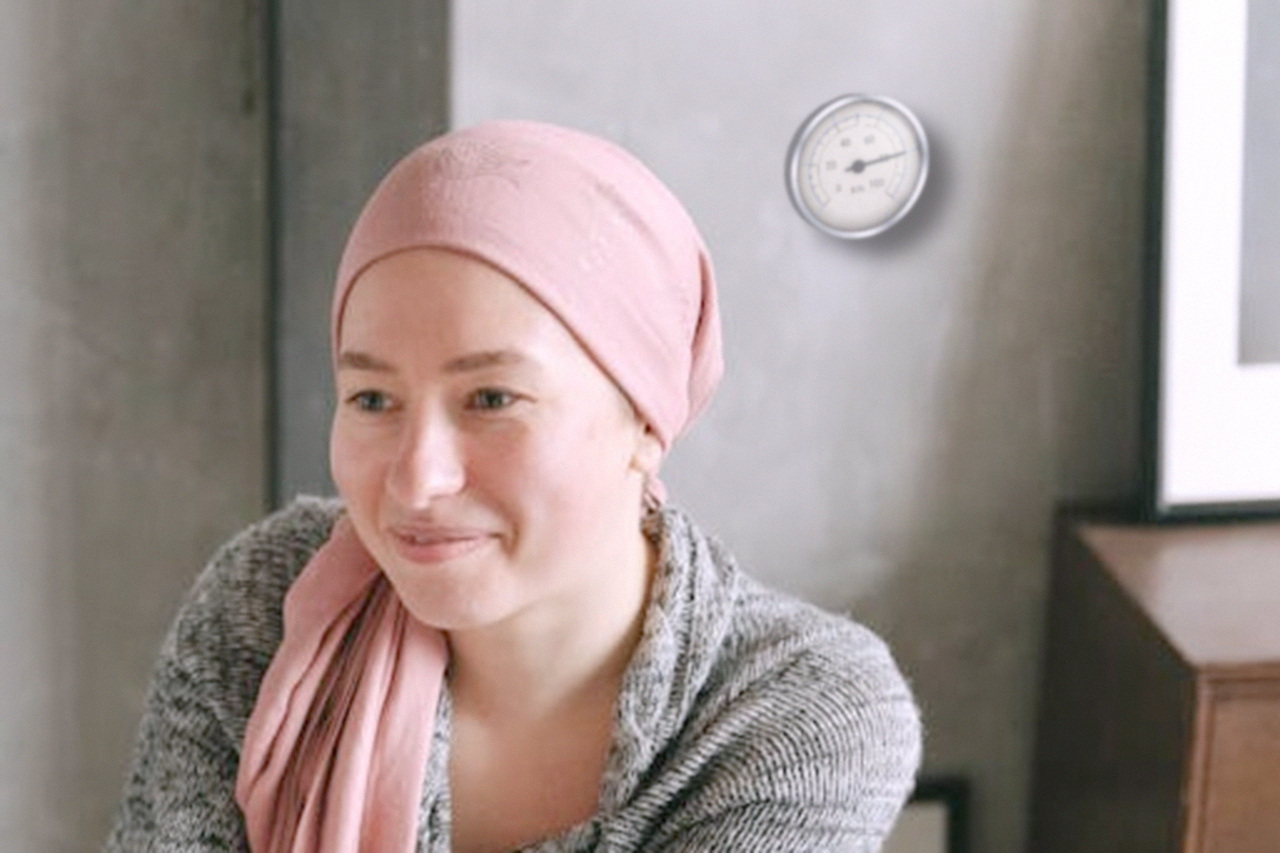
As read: value=80 unit=kPa
